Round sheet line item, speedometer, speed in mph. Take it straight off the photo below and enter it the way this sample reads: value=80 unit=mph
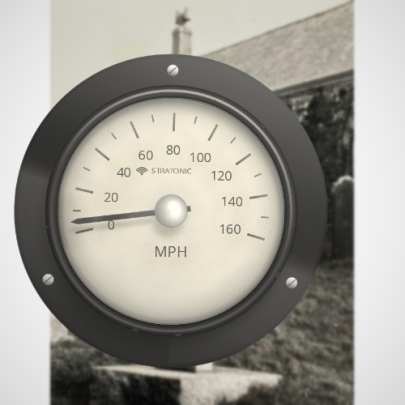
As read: value=5 unit=mph
